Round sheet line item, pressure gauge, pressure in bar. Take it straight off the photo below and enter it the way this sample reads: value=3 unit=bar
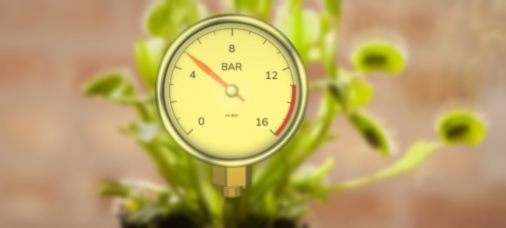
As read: value=5 unit=bar
